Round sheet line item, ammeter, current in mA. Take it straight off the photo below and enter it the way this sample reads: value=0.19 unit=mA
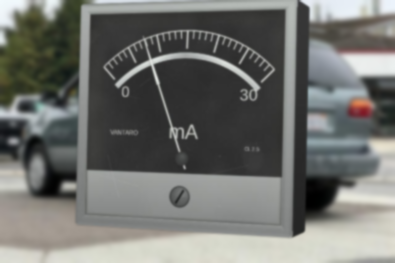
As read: value=8 unit=mA
